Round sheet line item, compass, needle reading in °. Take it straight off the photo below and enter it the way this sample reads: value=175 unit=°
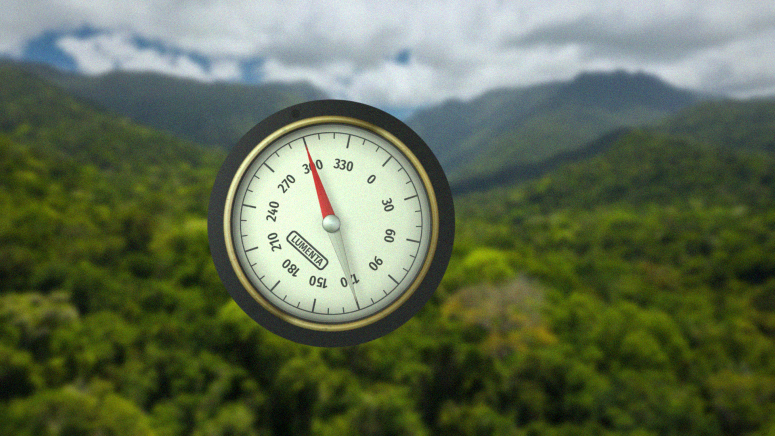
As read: value=300 unit=°
